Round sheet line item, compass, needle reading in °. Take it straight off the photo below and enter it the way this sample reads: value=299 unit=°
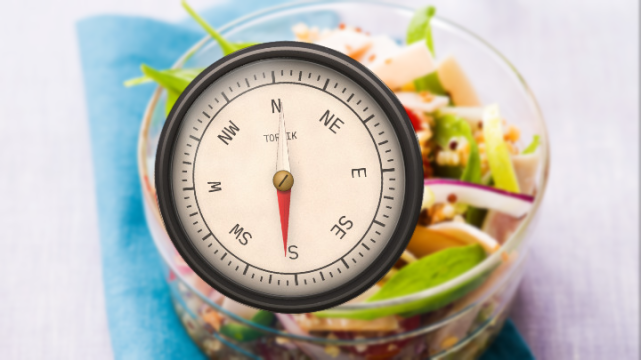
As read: value=185 unit=°
